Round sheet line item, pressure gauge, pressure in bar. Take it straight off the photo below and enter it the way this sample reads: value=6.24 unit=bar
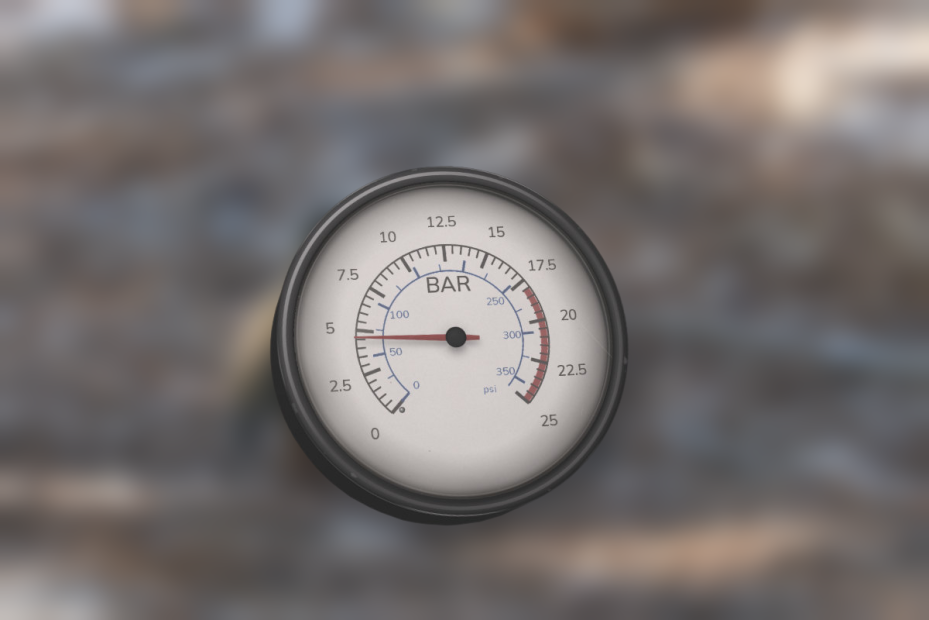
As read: value=4.5 unit=bar
